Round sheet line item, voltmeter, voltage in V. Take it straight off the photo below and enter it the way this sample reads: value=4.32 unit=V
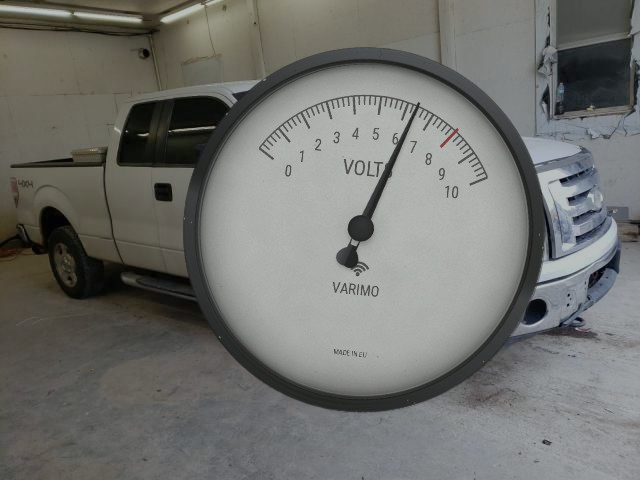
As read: value=6.4 unit=V
